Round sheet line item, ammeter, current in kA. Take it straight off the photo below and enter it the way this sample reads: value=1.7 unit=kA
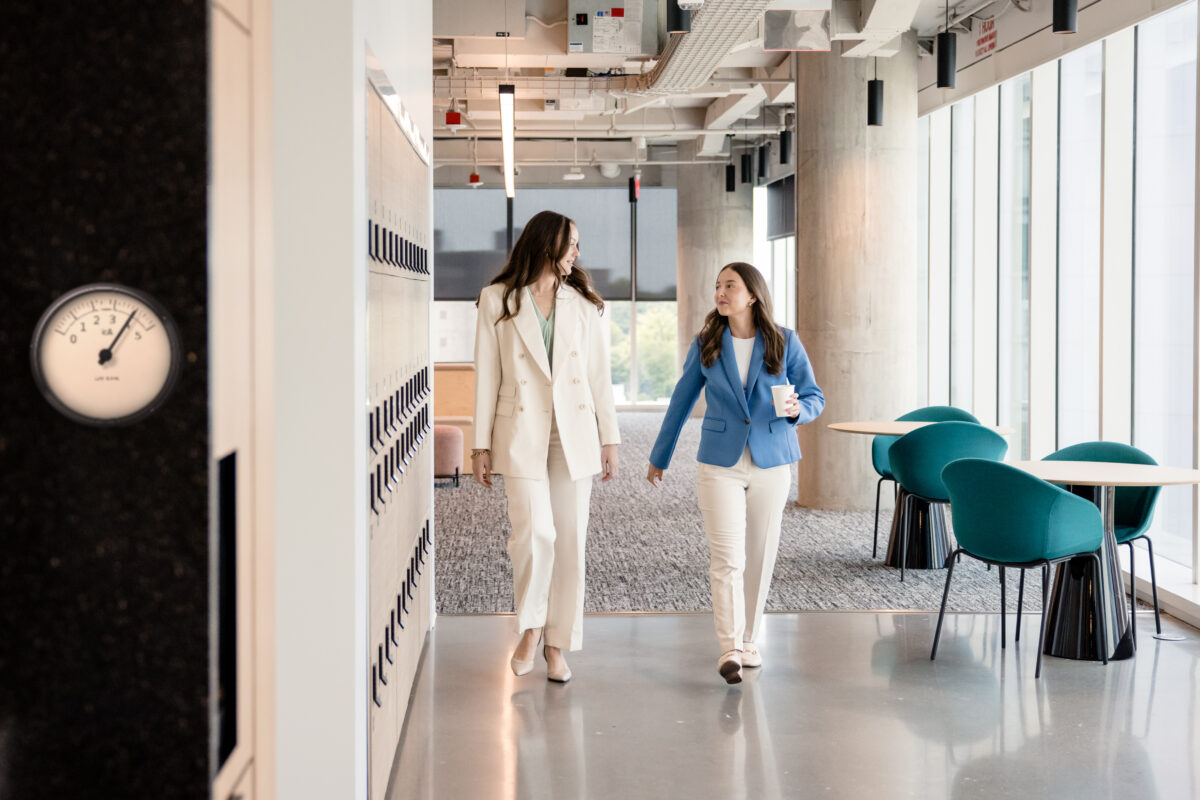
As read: value=4 unit=kA
